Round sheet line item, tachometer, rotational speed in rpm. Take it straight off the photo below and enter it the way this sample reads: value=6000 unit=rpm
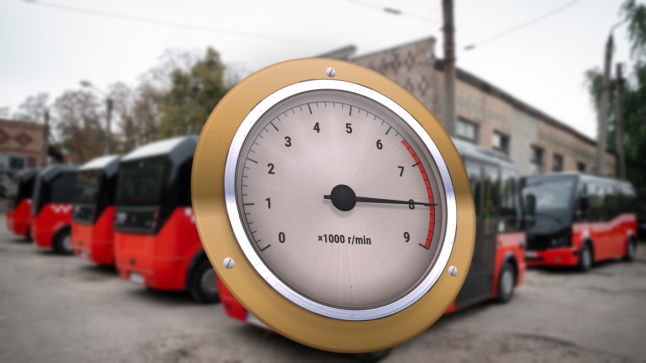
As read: value=8000 unit=rpm
